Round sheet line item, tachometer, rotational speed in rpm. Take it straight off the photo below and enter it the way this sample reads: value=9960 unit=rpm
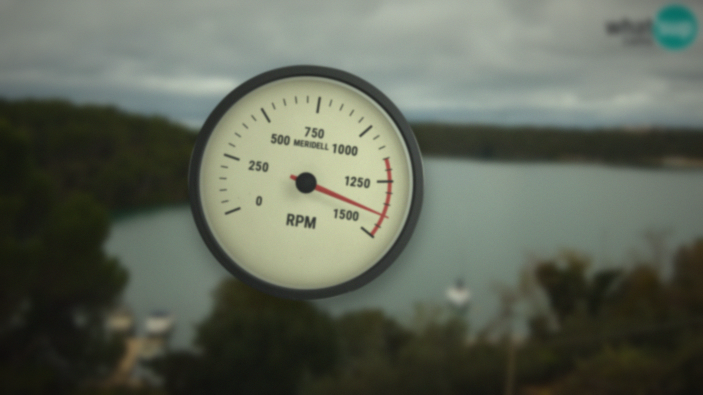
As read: value=1400 unit=rpm
